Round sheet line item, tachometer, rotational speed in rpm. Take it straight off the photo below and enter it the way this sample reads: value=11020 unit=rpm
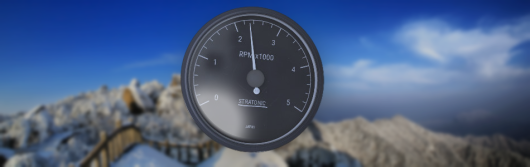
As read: value=2300 unit=rpm
